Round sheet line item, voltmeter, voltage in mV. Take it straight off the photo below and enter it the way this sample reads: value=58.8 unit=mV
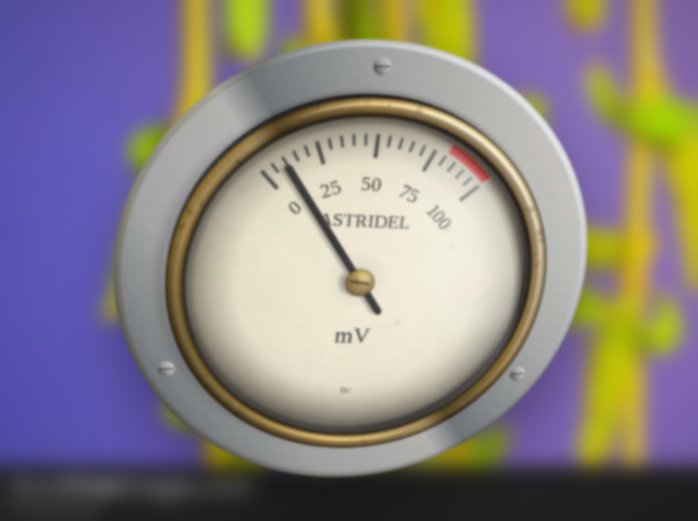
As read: value=10 unit=mV
